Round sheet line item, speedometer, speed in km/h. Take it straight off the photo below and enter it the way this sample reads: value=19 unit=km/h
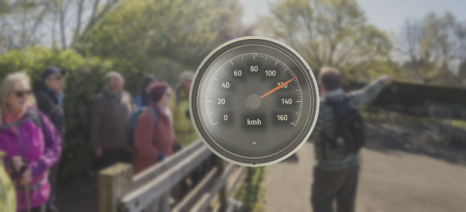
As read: value=120 unit=km/h
